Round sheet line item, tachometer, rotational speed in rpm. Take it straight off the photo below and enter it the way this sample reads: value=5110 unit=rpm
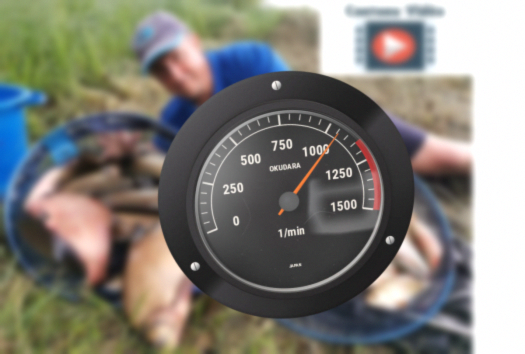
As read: value=1050 unit=rpm
